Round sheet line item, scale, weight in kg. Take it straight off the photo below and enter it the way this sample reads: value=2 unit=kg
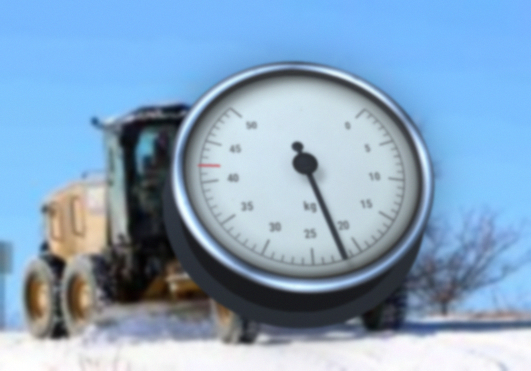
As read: value=22 unit=kg
